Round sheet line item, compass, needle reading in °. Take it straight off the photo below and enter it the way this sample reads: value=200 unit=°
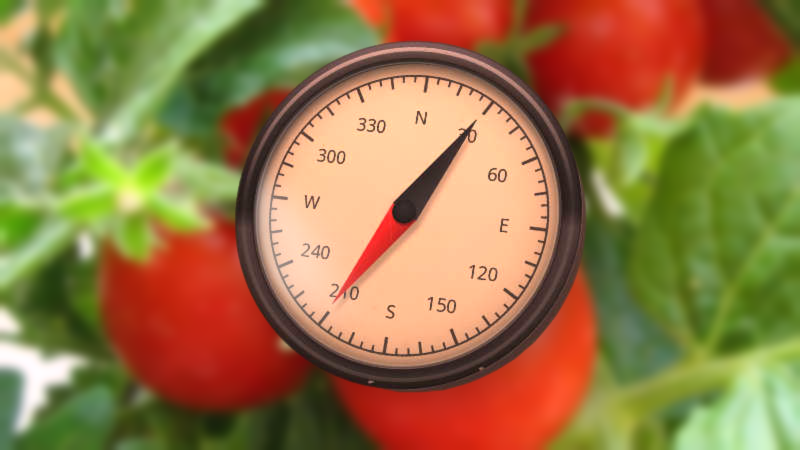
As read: value=210 unit=°
